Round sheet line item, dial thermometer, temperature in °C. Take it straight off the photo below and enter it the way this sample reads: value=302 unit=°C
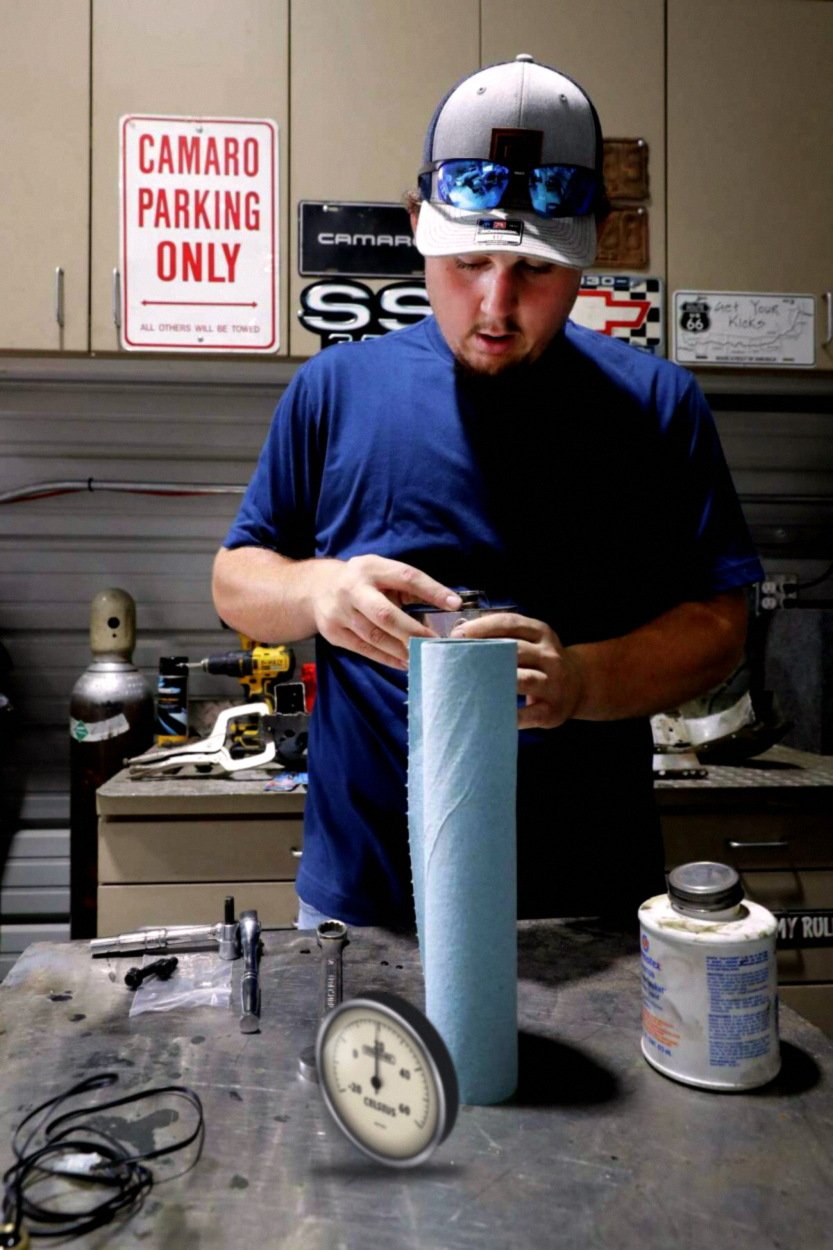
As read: value=20 unit=°C
